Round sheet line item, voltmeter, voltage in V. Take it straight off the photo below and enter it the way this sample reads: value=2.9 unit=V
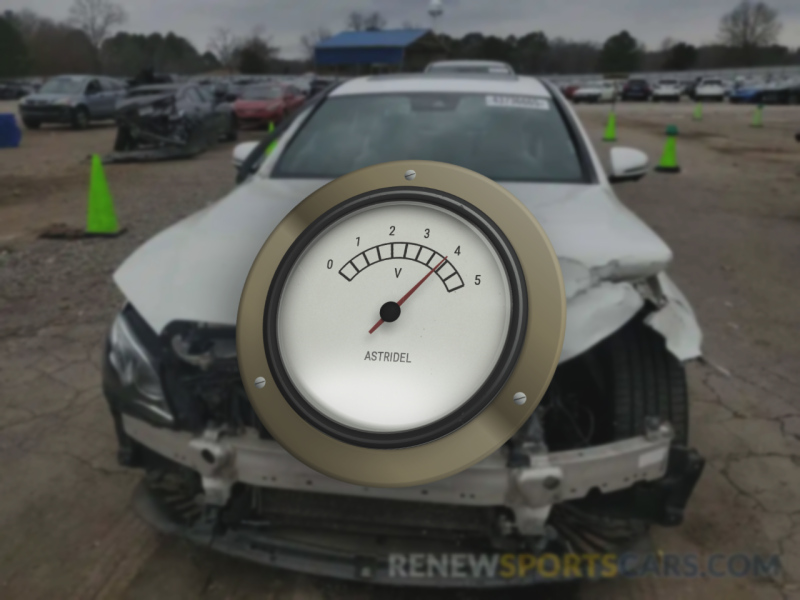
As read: value=4 unit=V
